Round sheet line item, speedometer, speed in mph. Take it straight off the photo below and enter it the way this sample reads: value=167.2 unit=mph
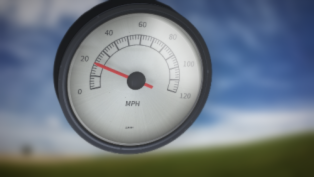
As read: value=20 unit=mph
